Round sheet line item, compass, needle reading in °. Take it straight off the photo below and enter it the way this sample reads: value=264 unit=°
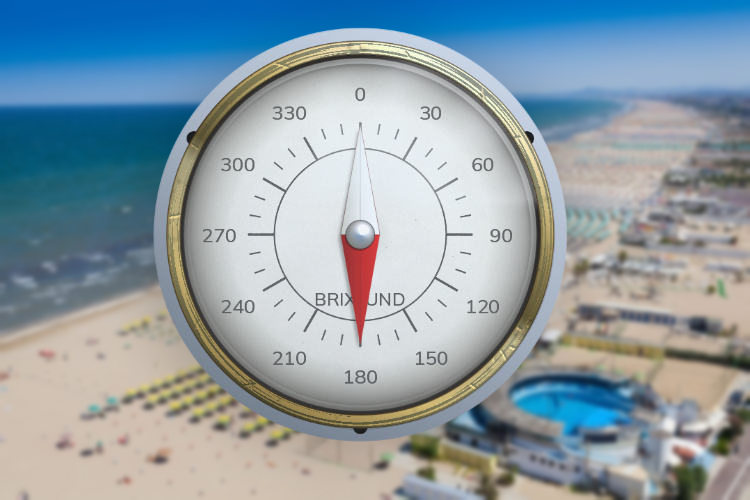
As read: value=180 unit=°
